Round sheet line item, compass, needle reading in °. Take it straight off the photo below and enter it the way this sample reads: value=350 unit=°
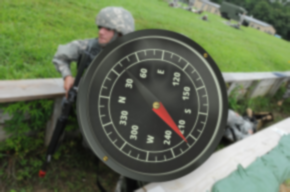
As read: value=220 unit=°
